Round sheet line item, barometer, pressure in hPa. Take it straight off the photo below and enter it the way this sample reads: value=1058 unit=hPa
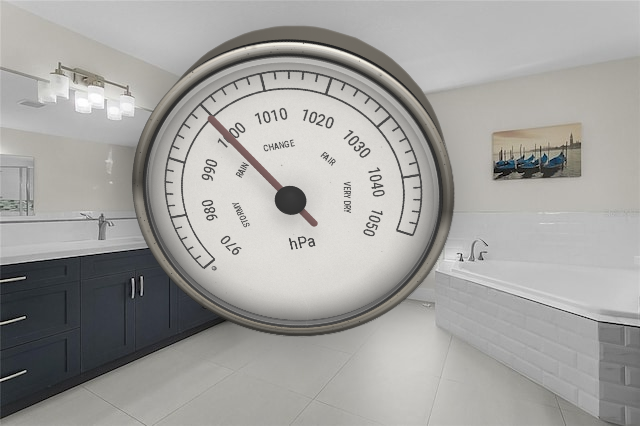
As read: value=1000 unit=hPa
